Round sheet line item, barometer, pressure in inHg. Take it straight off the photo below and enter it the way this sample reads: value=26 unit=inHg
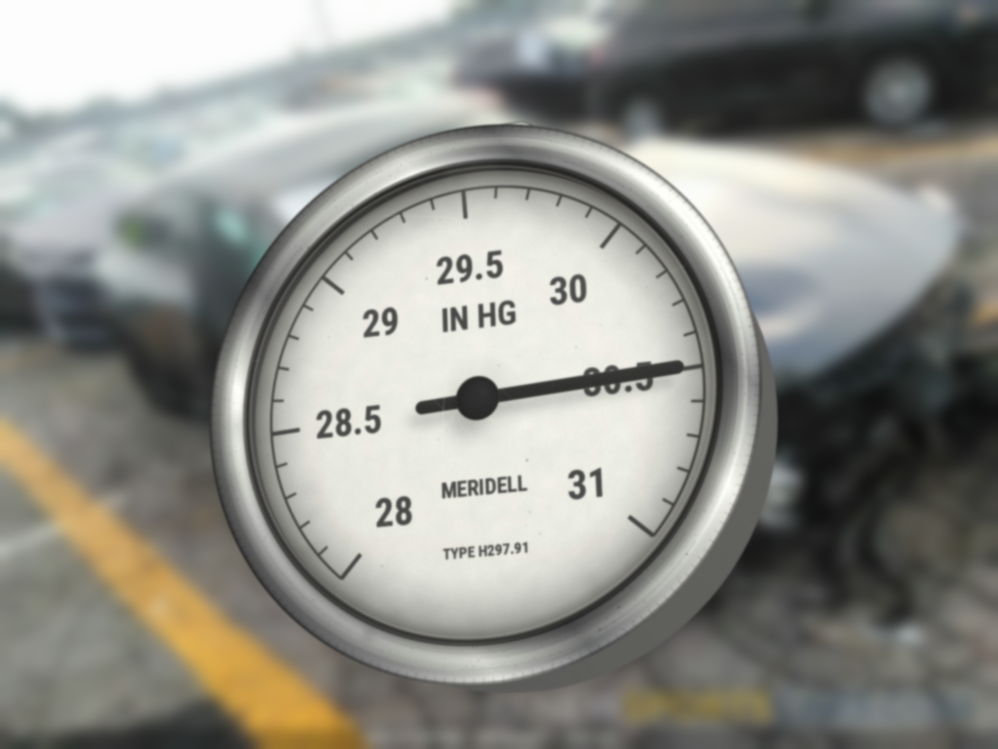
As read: value=30.5 unit=inHg
